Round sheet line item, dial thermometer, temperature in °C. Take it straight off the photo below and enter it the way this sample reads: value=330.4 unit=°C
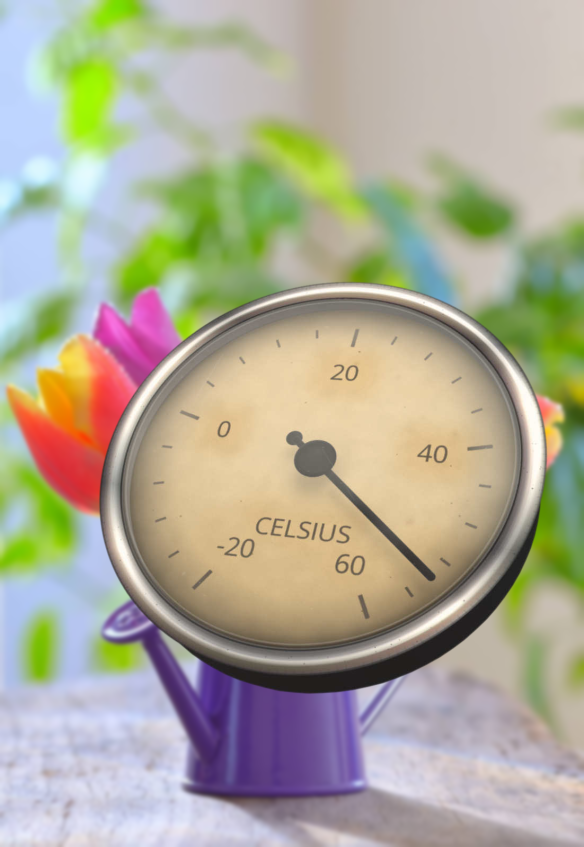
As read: value=54 unit=°C
